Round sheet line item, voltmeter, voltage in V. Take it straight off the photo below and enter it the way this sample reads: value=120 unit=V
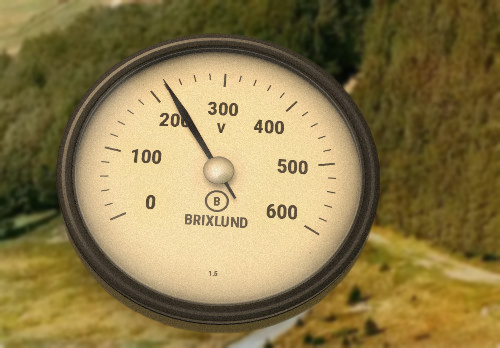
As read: value=220 unit=V
